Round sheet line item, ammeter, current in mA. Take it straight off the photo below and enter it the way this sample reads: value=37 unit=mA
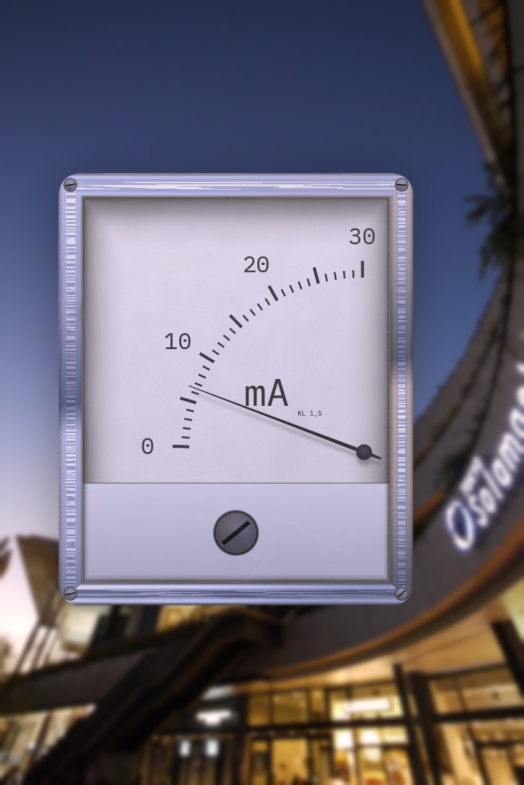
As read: value=6.5 unit=mA
